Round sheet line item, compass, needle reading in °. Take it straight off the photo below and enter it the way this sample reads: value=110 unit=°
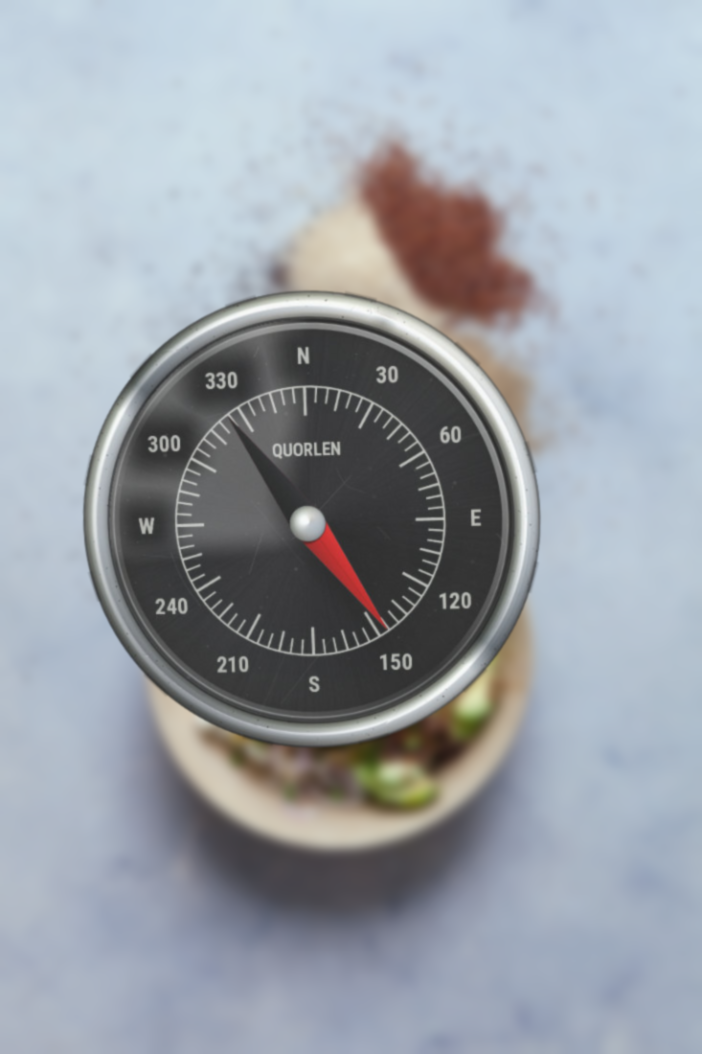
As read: value=145 unit=°
